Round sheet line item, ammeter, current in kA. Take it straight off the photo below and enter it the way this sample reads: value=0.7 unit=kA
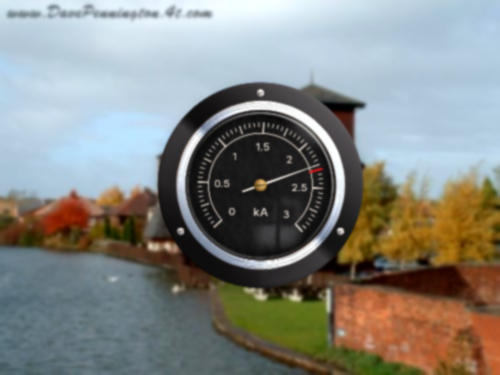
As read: value=2.25 unit=kA
